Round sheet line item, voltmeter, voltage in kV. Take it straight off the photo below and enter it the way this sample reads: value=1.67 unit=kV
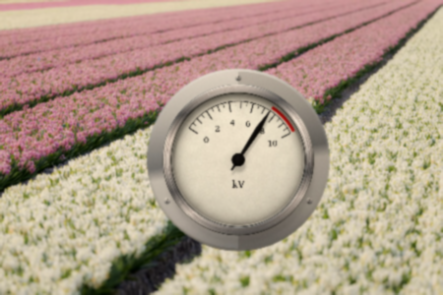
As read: value=7.5 unit=kV
